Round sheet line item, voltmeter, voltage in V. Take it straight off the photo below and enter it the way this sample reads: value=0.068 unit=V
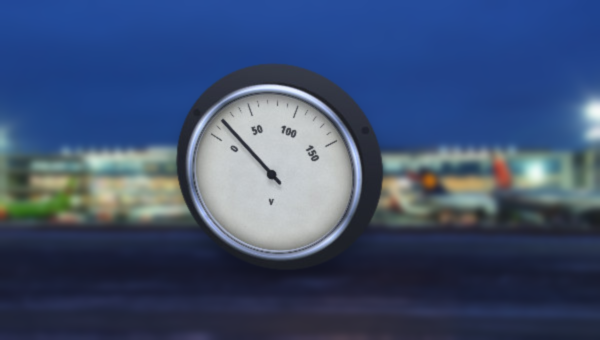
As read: value=20 unit=V
